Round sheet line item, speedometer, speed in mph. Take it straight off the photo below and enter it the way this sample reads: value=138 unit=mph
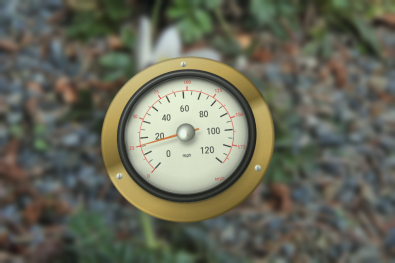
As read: value=15 unit=mph
